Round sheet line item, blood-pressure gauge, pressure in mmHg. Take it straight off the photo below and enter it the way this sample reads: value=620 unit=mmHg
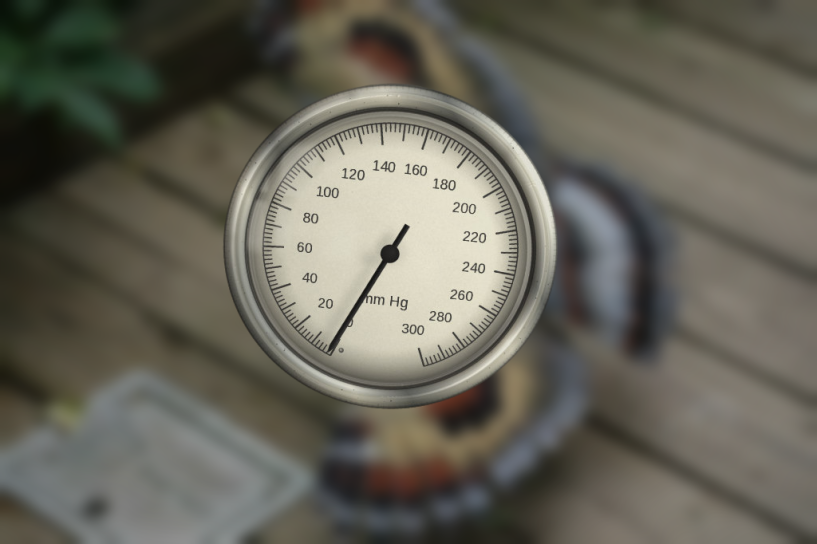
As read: value=2 unit=mmHg
